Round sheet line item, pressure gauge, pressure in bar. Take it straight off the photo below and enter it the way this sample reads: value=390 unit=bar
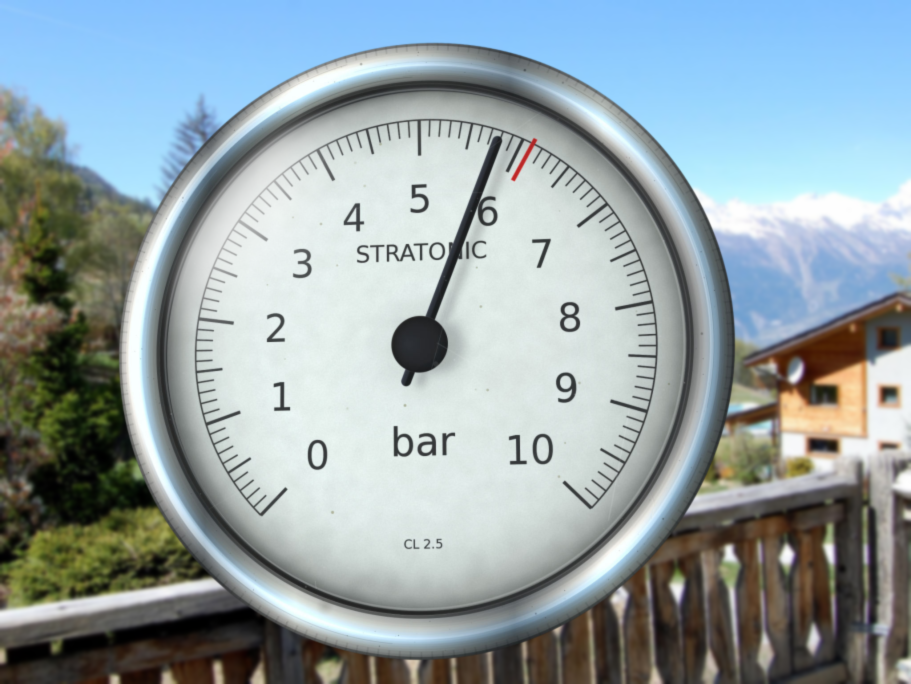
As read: value=5.8 unit=bar
